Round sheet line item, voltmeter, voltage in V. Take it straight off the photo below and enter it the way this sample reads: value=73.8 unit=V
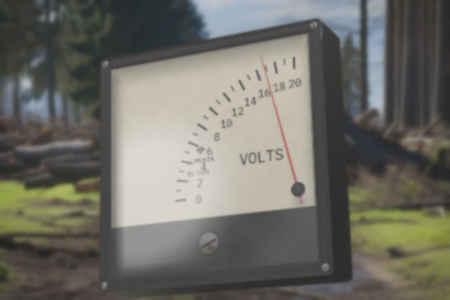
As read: value=17 unit=V
